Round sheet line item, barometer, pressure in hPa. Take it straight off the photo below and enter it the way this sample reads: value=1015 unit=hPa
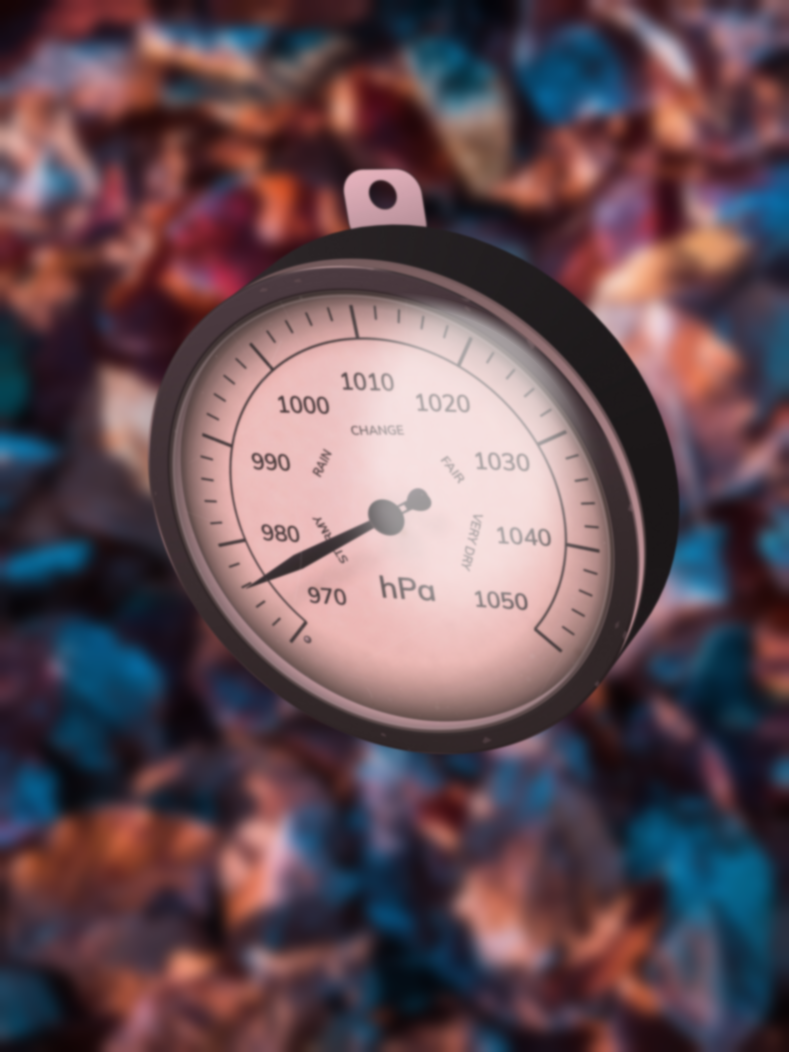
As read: value=976 unit=hPa
